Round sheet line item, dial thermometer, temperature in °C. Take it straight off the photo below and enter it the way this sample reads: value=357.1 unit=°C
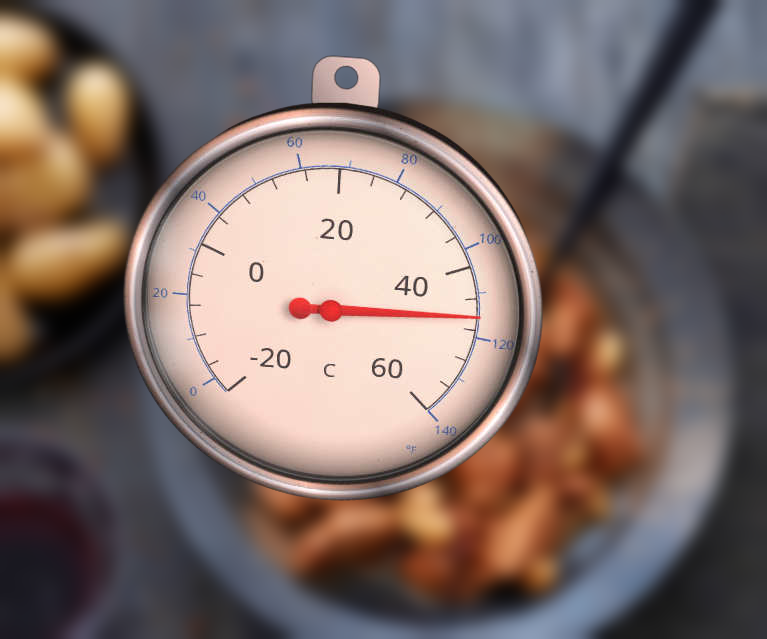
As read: value=46 unit=°C
